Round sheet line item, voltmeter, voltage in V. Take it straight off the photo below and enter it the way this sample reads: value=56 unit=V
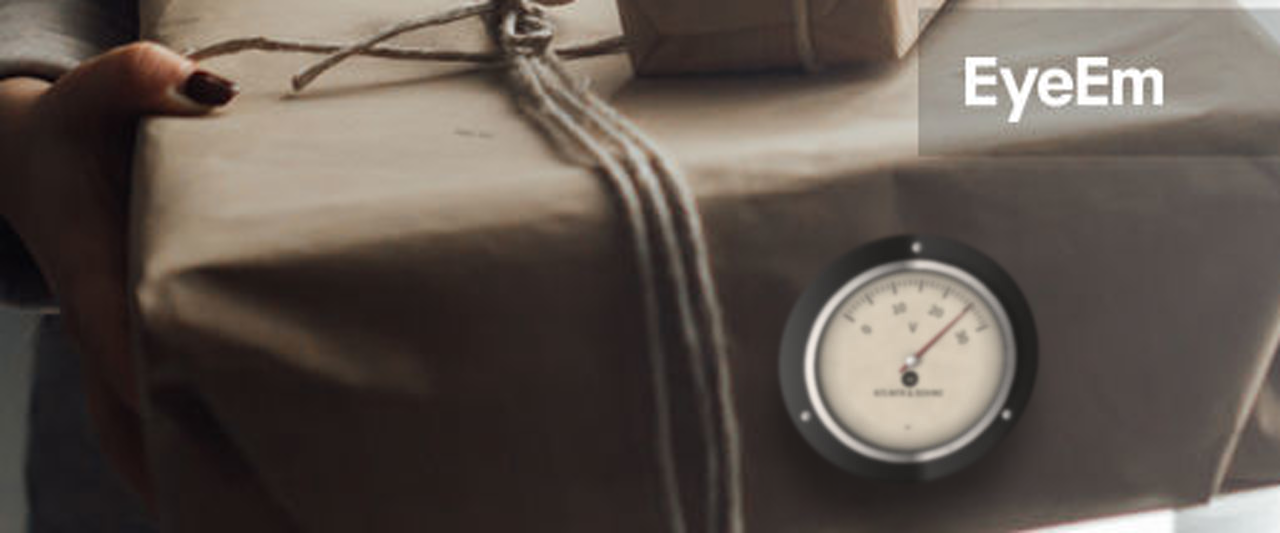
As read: value=25 unit=V
